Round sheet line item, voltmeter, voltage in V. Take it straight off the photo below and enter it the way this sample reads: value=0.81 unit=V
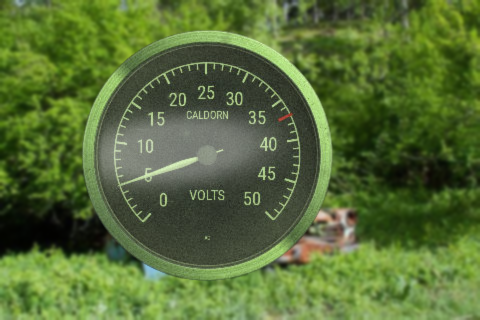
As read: value=5 unit=V
